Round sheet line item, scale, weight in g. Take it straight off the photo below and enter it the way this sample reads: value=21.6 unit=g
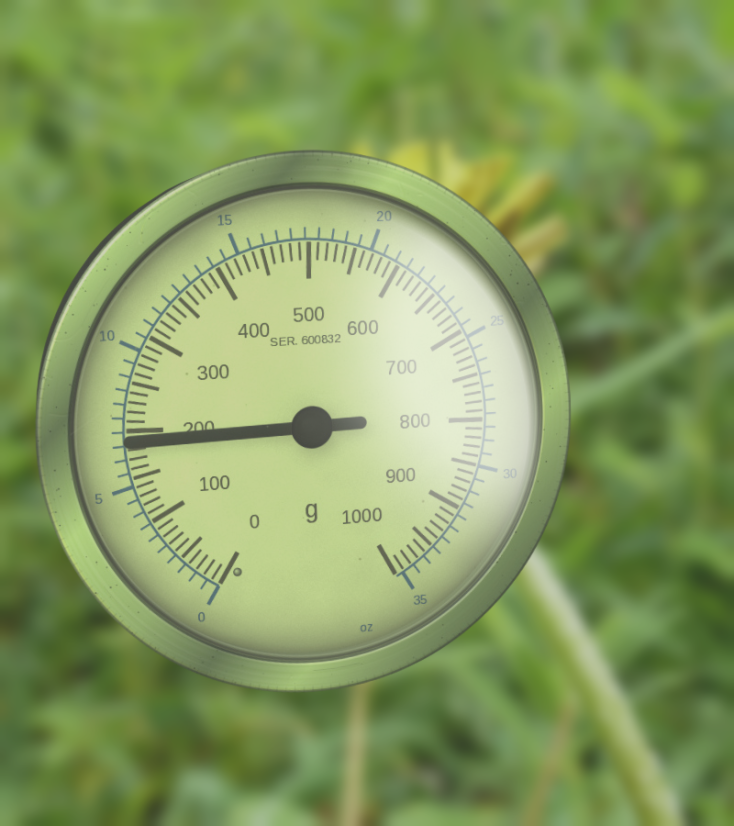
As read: value=190 unit=g
